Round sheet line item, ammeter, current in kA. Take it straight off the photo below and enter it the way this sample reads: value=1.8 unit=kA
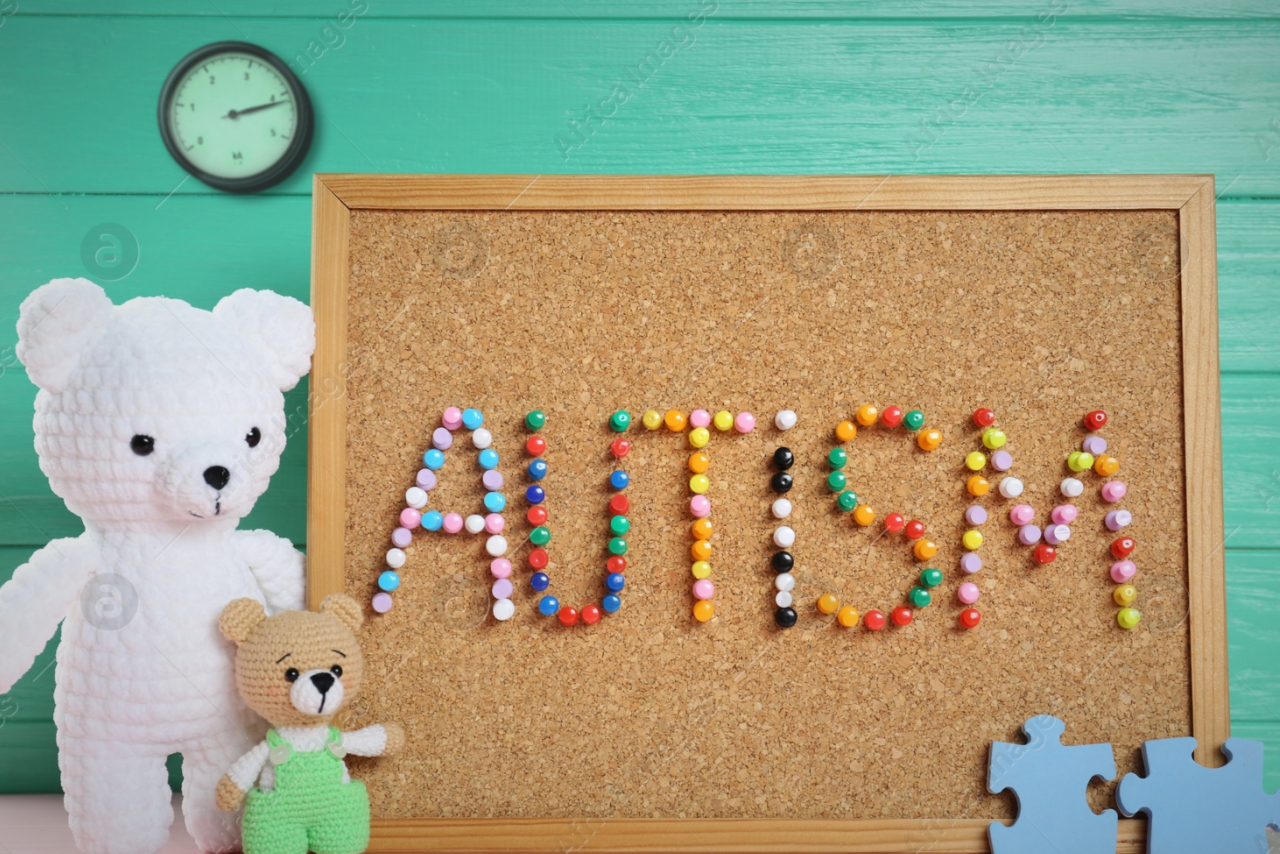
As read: value=4.2 unit=kA
